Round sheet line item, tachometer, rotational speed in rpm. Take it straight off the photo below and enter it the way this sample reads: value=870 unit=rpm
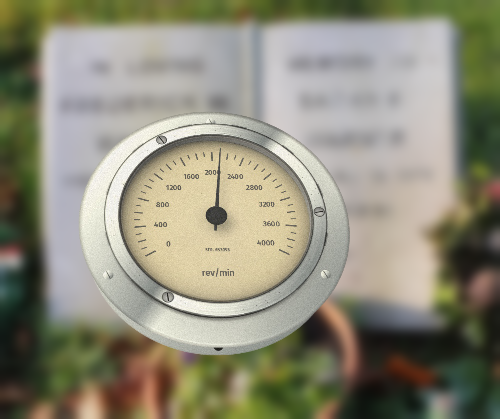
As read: value=2100 unit=rpm
